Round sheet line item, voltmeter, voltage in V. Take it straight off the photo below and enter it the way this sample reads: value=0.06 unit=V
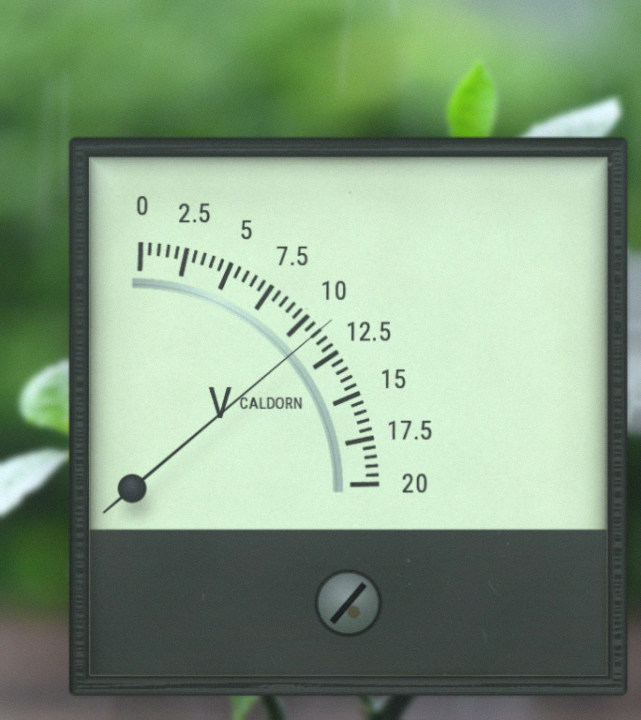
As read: value=11 unit=V
